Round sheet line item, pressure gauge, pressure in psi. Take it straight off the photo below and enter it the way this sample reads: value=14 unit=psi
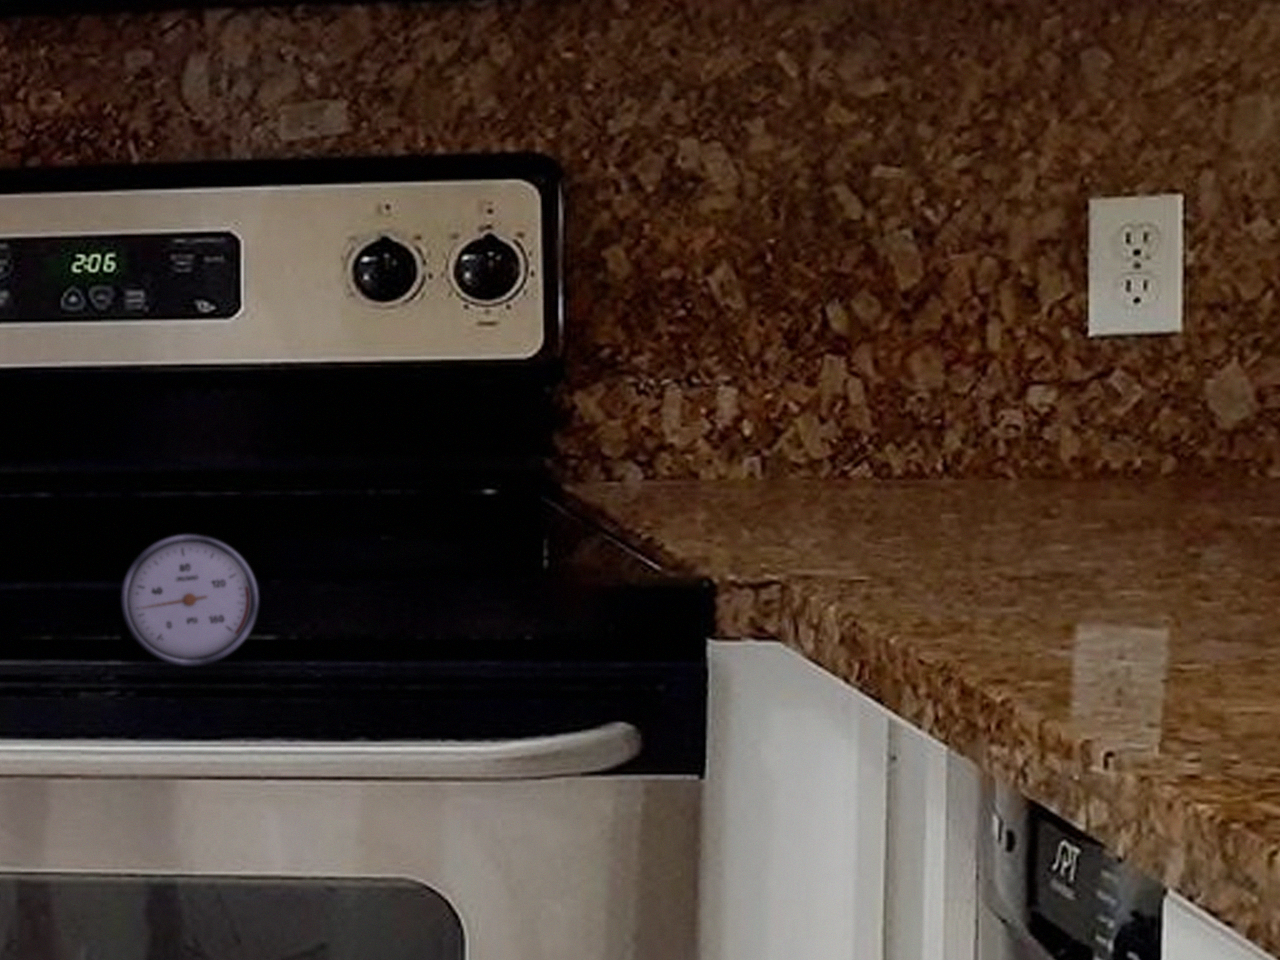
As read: value=25 unit=psi
